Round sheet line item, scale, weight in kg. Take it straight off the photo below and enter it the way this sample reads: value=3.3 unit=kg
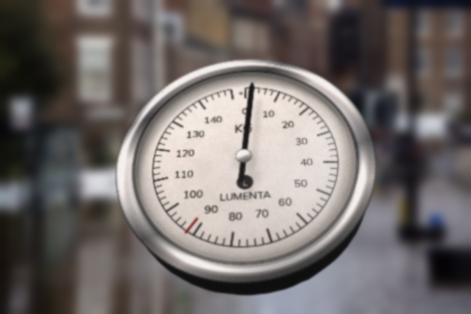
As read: value=2 unit=kg
